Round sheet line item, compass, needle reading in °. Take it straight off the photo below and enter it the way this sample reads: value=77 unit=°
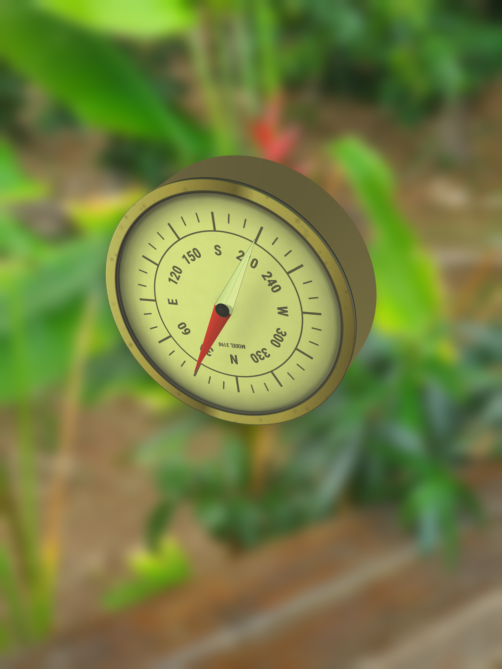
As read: value=30 unit=°
